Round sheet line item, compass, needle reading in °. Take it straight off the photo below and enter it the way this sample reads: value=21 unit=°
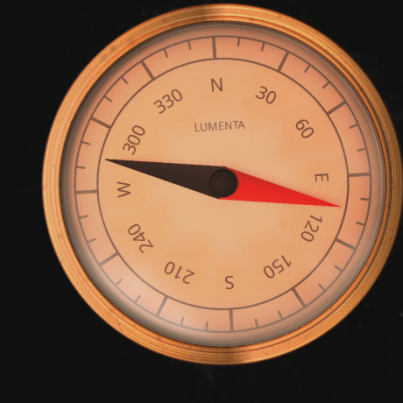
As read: value=105 unit=°
